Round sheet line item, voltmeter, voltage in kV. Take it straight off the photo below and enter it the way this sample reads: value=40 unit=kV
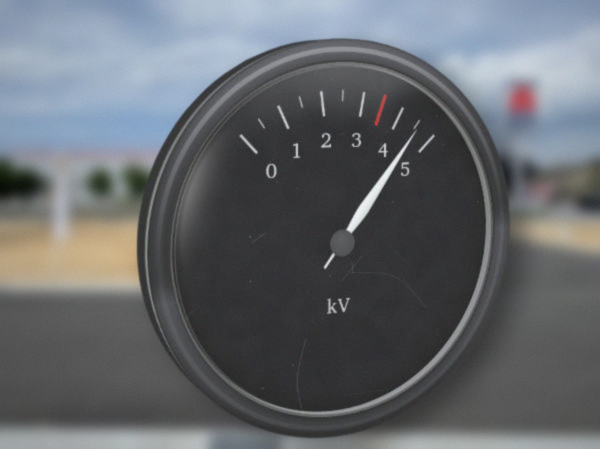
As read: value=4.5 unit=kV
